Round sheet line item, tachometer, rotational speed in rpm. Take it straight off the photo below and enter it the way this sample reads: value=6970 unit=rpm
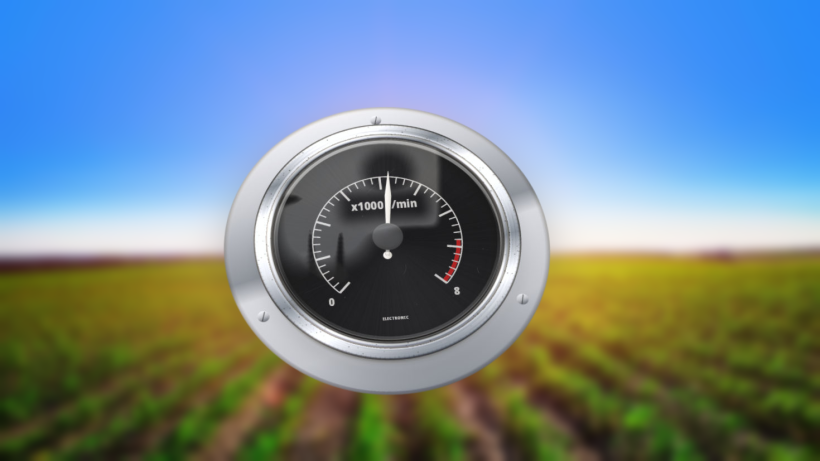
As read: value=4200 unit=rpm
